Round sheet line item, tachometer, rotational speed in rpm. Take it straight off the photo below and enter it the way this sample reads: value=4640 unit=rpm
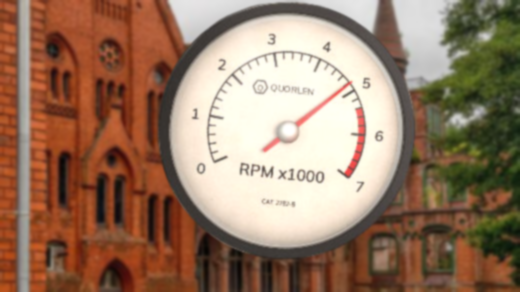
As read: value=4800 unit=rpm
